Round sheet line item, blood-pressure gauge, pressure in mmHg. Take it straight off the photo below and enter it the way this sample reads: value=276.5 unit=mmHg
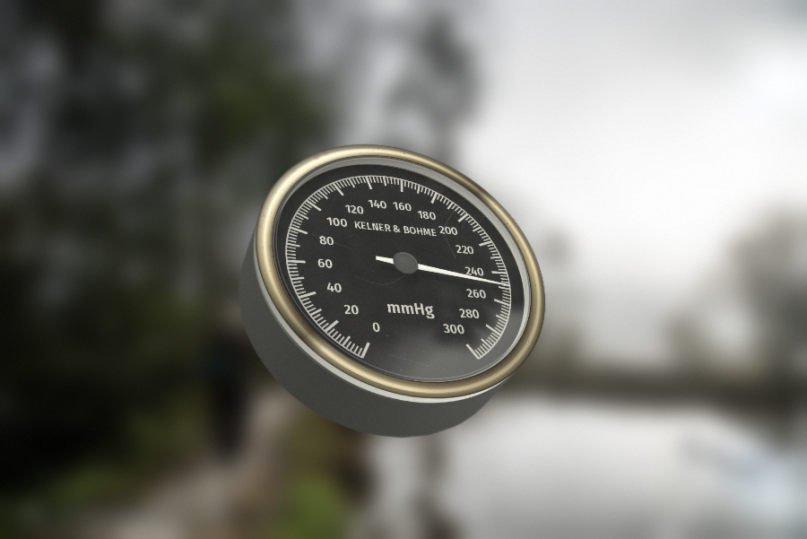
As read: value=250 unit=mmHg
